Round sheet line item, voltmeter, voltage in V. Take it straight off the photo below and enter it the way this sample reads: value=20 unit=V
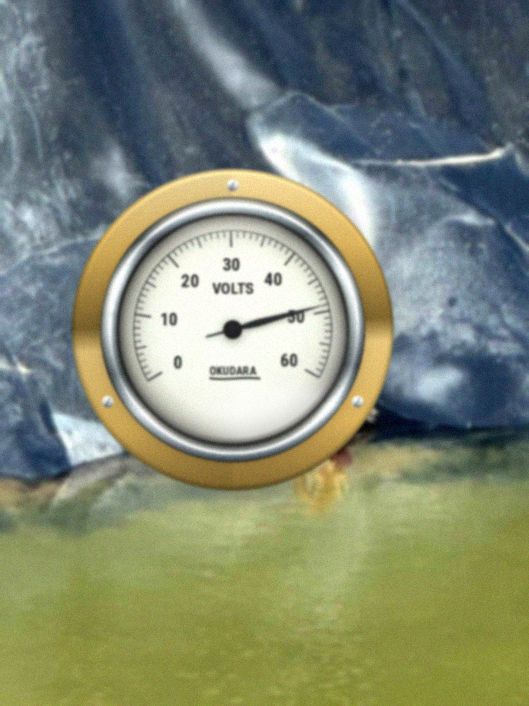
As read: value=49 unit=V
